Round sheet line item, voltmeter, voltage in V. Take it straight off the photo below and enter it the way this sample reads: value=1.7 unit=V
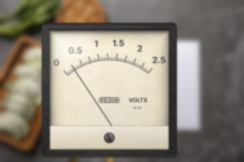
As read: value=0.25 unit=V
